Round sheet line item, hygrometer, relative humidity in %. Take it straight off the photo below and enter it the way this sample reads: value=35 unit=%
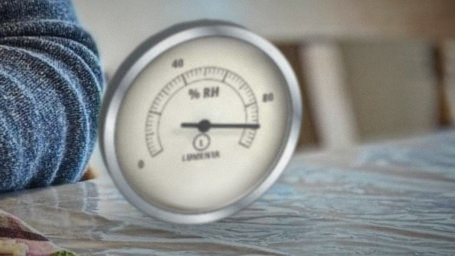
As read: value=90 unit=%
